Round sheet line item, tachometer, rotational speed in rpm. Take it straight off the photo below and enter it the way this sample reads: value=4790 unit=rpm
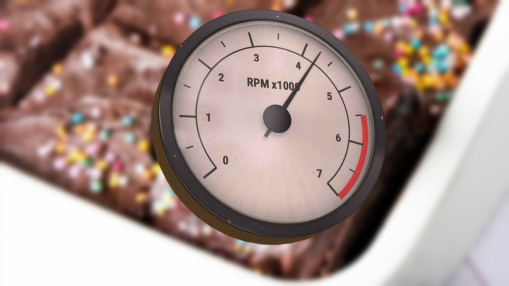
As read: value=4250 unit=rpm
